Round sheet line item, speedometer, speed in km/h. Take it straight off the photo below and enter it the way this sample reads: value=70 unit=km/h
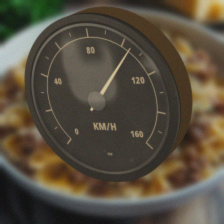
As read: value=105 unit=km/h
